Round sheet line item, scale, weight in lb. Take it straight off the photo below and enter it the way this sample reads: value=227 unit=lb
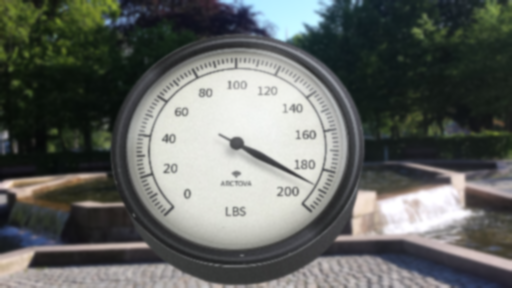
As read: value=190 unit=lb
